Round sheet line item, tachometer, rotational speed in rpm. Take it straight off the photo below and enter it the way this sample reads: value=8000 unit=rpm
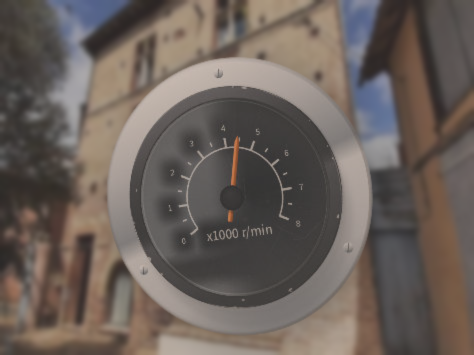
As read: value=4500 unit=rpm
